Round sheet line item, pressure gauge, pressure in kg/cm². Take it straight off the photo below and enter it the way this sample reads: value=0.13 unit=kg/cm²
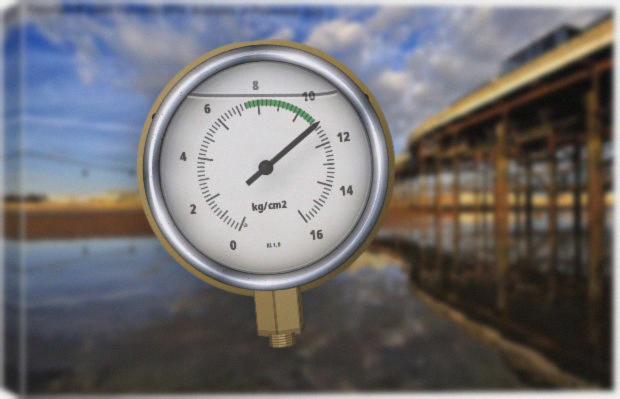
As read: value=11 unit=kg/cm²
